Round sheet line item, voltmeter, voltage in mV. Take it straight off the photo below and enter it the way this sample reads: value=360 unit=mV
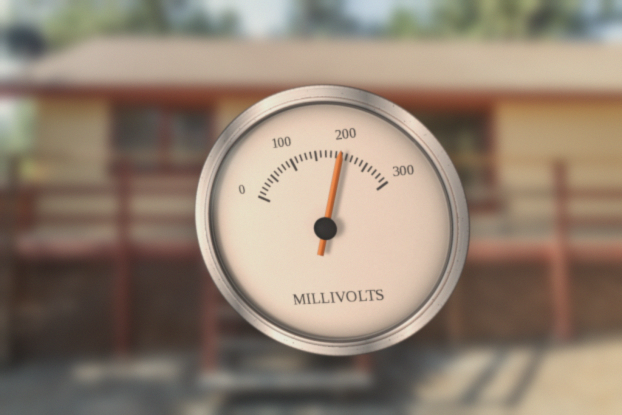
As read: value=200 unit=mV
